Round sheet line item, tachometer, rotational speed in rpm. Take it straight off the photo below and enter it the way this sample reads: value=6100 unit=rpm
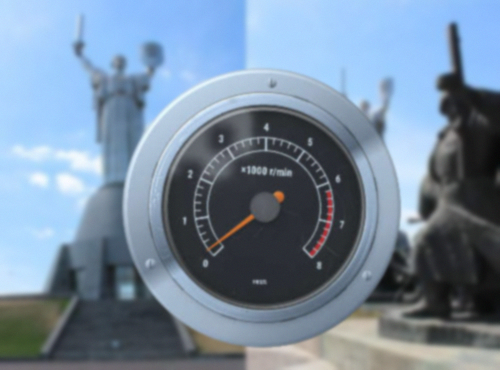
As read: value=200 unit=rpm
